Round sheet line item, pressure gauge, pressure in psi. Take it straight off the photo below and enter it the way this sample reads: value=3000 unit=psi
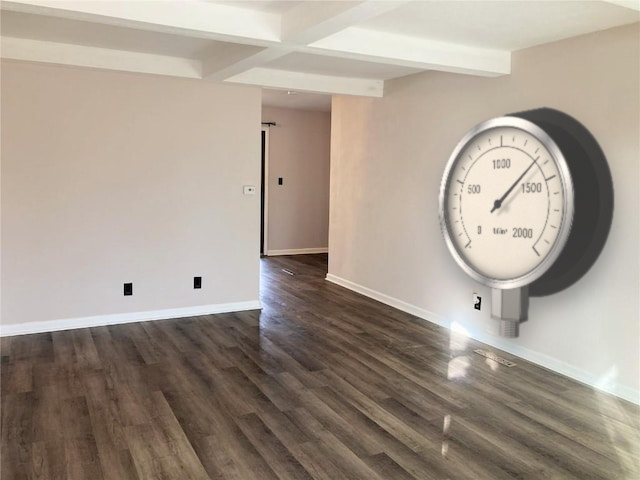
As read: value=1350 unit=psi
